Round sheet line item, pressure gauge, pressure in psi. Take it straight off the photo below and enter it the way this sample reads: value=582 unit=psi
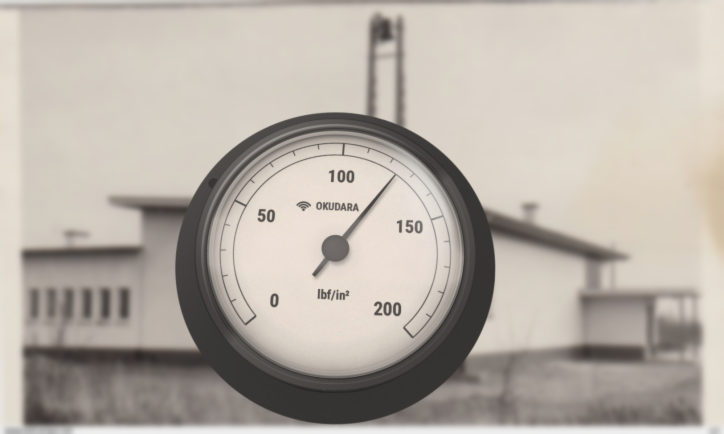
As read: value=125 unit=psi
